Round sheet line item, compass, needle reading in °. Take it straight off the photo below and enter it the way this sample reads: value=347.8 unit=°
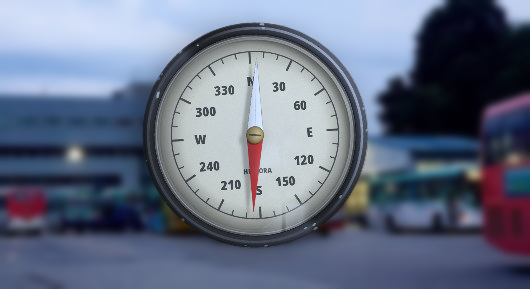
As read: value=185 unit=°
